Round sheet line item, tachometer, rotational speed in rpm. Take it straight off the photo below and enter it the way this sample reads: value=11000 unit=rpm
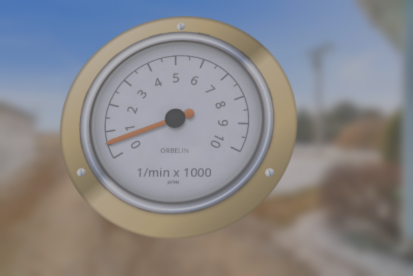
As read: value=500 unit=rpm
